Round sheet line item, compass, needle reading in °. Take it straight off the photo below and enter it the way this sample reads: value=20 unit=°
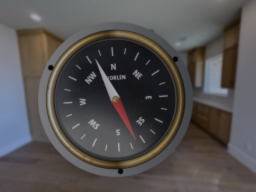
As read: value=157.5 unit=°
